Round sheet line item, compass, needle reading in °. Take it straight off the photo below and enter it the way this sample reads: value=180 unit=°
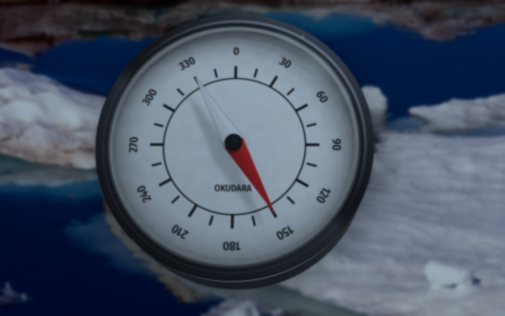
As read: value=150 unit=°
